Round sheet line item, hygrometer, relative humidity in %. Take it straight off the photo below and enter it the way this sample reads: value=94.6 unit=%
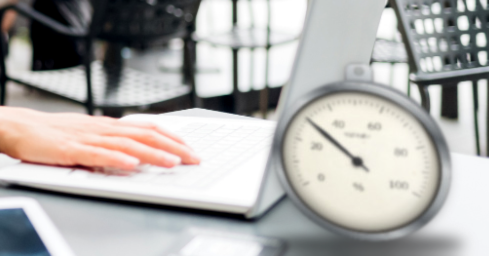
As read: value=30 unit=%
